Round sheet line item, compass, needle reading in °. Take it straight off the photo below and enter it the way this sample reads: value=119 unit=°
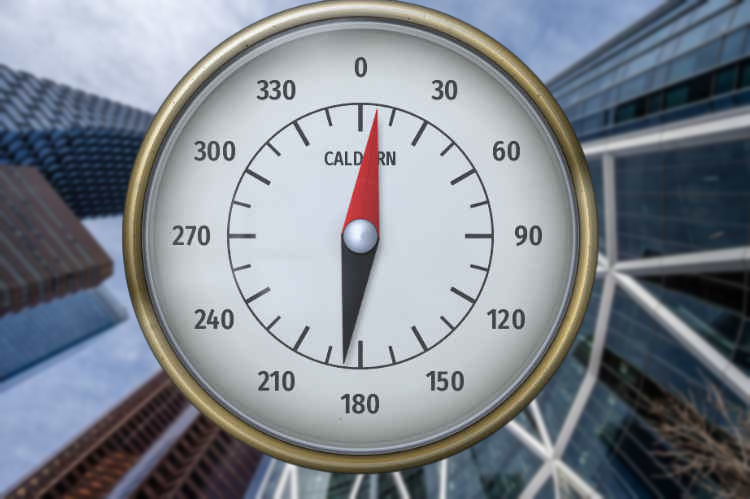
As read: value=7.5 unit=°
